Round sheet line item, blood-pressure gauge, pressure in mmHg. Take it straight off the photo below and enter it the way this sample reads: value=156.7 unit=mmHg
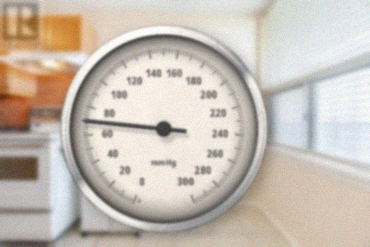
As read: value=70 unit=mmHg
